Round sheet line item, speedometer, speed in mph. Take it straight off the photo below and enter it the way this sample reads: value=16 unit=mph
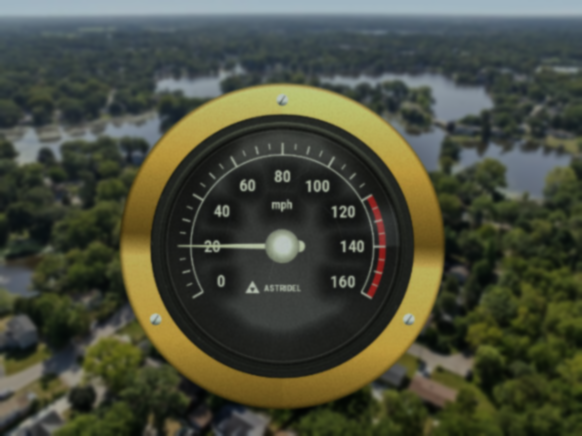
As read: value=20 unit=mph
